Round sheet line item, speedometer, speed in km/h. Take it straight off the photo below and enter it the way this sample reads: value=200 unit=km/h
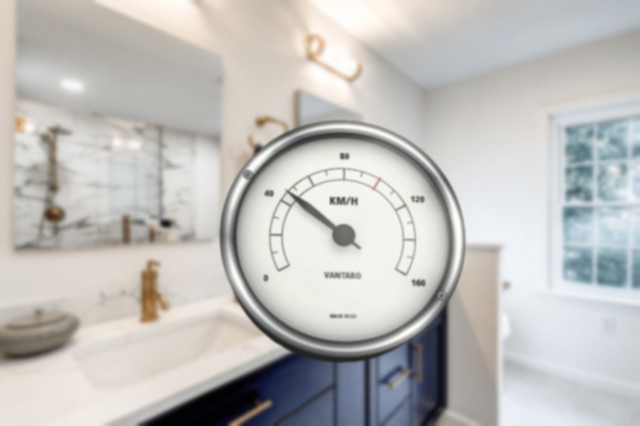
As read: value=45 unit=km/h
